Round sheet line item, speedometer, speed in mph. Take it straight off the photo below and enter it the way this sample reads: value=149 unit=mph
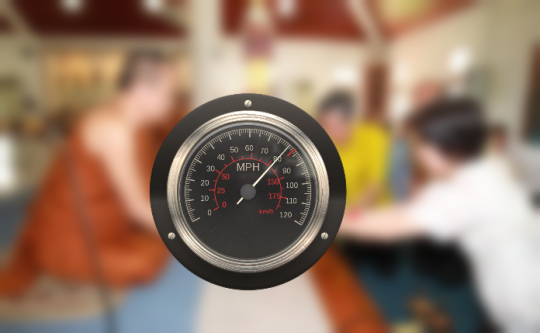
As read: value=80 unit=mph
